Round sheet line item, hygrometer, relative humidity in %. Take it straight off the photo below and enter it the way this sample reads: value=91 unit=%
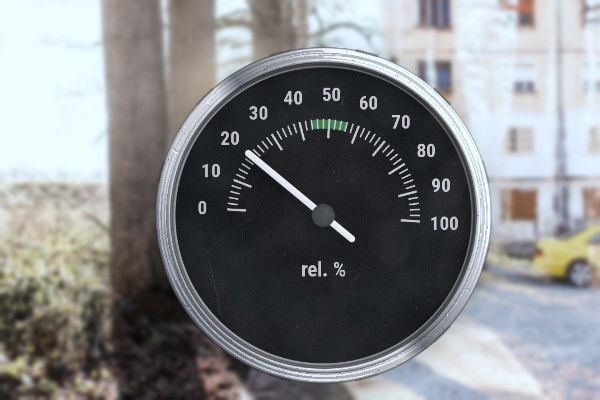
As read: value=20 unit=%
